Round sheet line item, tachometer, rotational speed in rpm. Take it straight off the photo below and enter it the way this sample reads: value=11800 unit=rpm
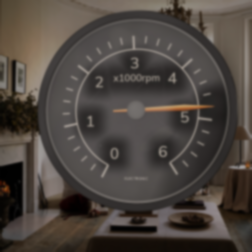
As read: value=4800 unit=rpm
